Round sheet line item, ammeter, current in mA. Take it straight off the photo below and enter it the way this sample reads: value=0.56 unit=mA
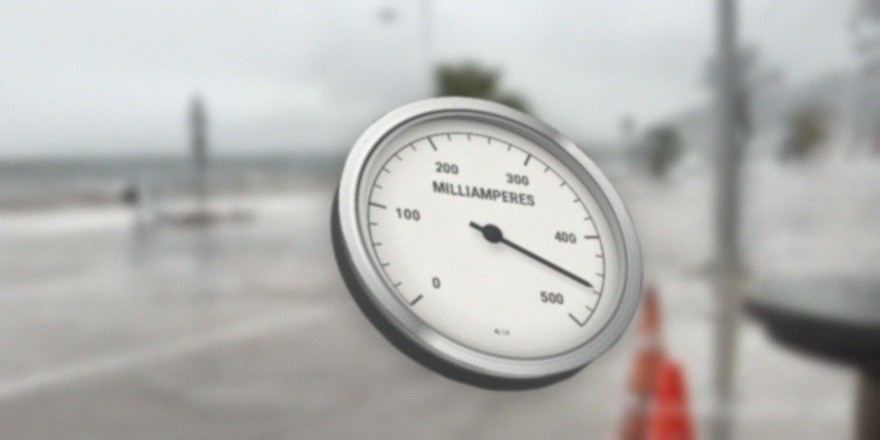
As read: value=460 unit=mA
